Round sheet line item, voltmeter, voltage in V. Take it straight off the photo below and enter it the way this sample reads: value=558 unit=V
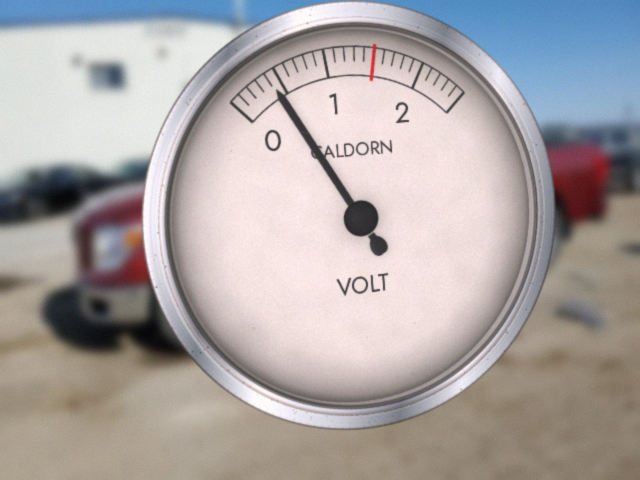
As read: value=0.4 unit=V
